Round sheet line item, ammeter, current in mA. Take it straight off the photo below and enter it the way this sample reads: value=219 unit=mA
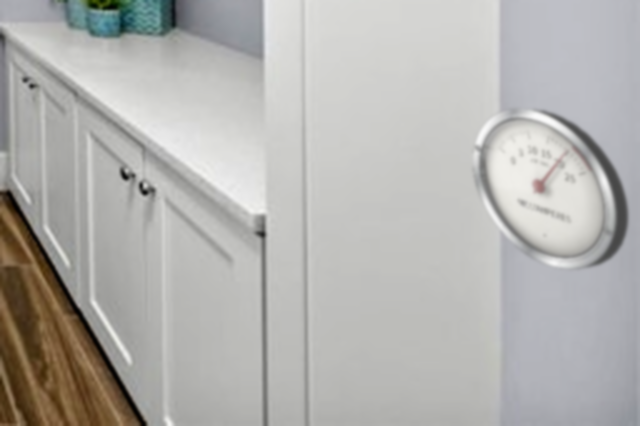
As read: value=20 unit=mA
